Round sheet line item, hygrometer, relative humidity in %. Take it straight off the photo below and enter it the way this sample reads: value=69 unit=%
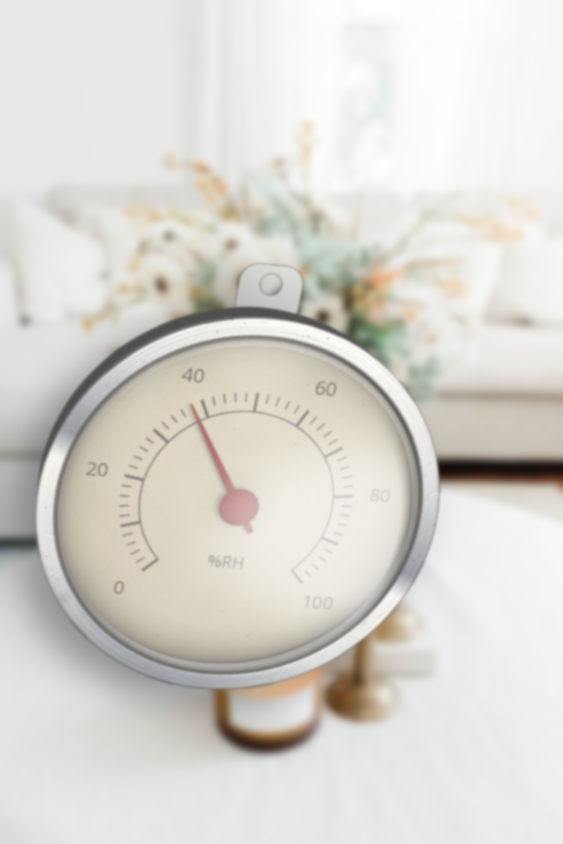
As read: value=38 unit=%
